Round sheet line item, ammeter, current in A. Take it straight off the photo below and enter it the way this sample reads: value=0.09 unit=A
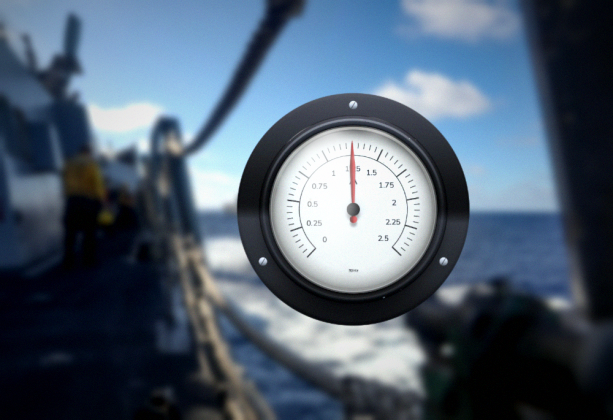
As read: value=1.25 unit=A
